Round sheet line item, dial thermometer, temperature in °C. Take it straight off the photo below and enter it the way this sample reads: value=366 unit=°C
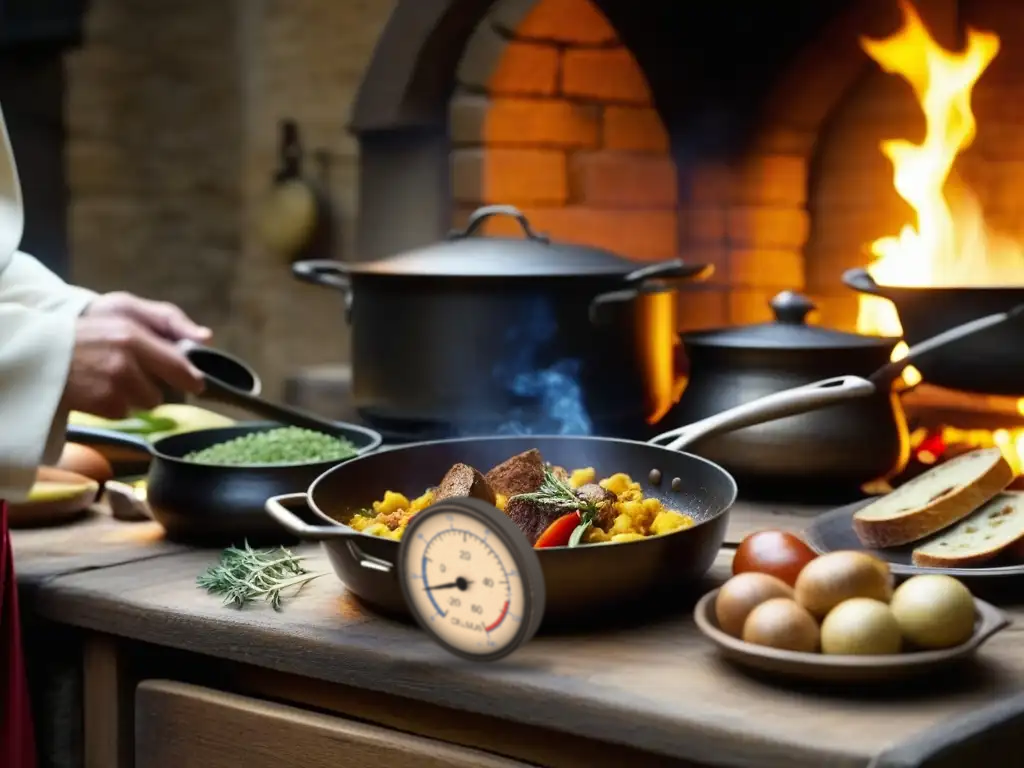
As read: value=-10 unit=°C
